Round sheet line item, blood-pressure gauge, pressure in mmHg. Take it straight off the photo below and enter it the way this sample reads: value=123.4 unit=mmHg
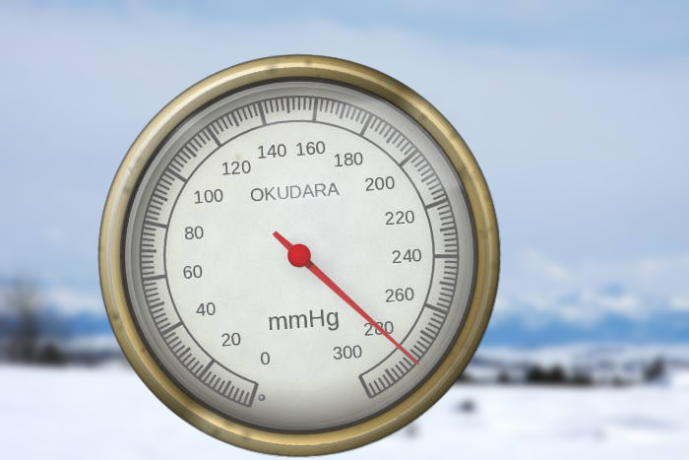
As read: value=280 unit=mmHg
